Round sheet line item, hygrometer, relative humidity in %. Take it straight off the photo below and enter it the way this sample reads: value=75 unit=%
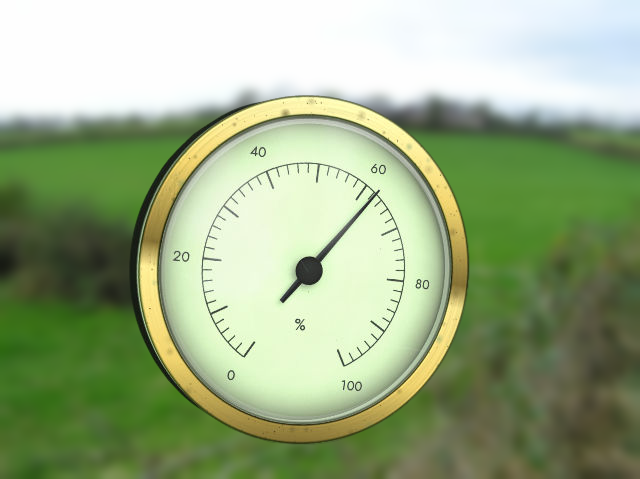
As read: value=62 unit=%
